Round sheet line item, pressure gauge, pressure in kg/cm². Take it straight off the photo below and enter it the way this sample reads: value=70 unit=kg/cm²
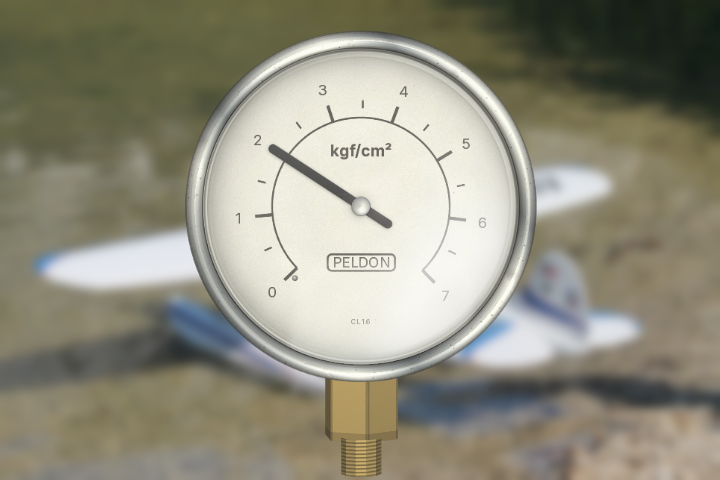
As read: value=2 unit=kg/cm²
